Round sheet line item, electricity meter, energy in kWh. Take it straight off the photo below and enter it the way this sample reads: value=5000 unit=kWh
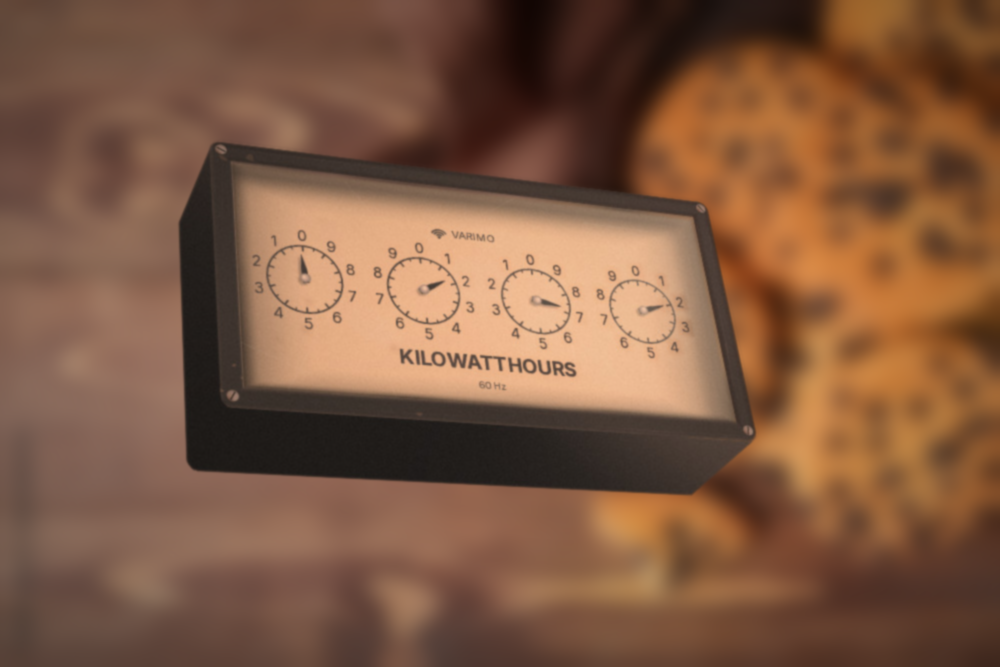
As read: value=172 unit=kWh
